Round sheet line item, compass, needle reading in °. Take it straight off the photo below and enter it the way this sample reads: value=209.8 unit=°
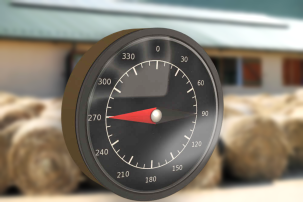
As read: value=270 unit=°
